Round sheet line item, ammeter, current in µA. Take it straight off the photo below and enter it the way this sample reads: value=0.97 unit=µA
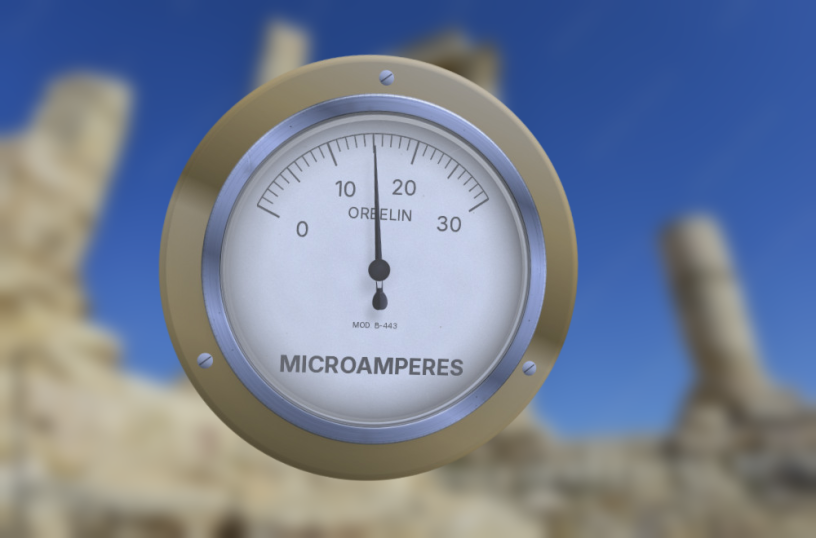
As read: value=15 unit=µA
